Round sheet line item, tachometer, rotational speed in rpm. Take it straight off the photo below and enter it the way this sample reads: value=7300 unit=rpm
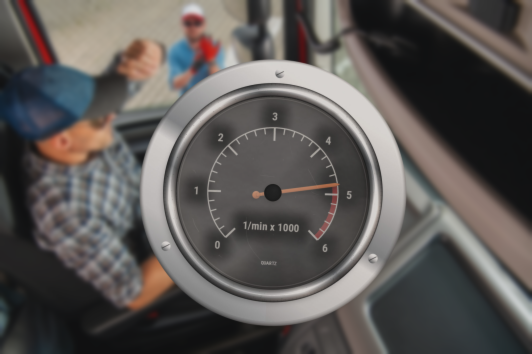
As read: value=4800 unit=rpm
